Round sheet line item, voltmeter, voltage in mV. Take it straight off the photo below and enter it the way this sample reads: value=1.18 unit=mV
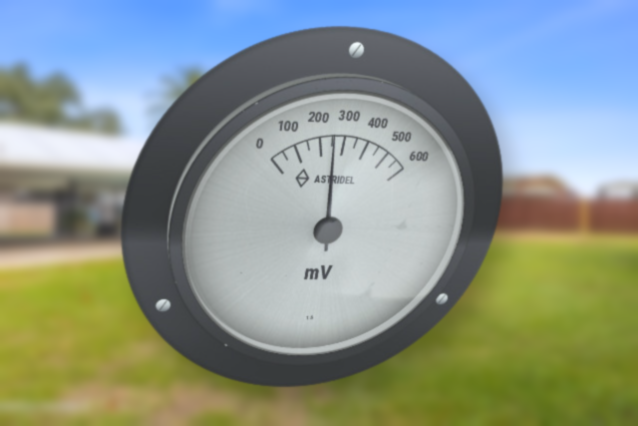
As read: value=250 unit=mV
